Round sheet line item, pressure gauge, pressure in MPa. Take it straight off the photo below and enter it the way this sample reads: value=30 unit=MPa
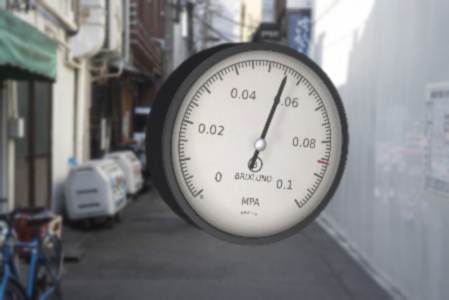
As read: value=0.055 unit=MPa
